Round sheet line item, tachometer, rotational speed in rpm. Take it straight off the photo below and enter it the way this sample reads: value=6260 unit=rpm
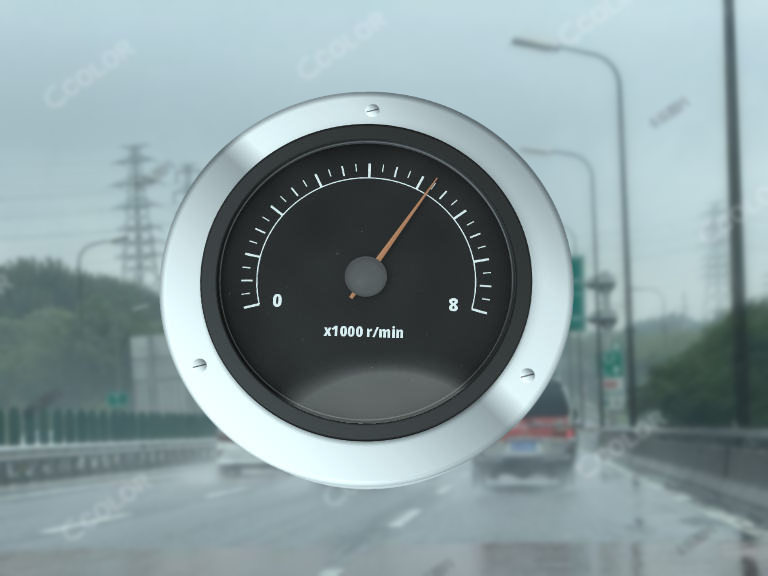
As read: value=5250 unit=rpm
